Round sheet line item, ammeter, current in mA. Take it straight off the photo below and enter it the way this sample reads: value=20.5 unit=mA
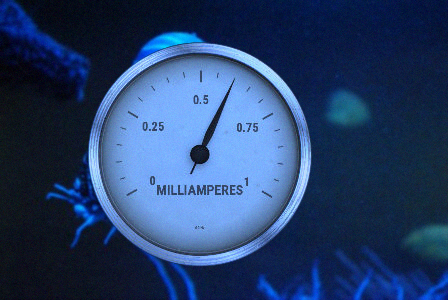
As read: value=0.6 unit=mA
